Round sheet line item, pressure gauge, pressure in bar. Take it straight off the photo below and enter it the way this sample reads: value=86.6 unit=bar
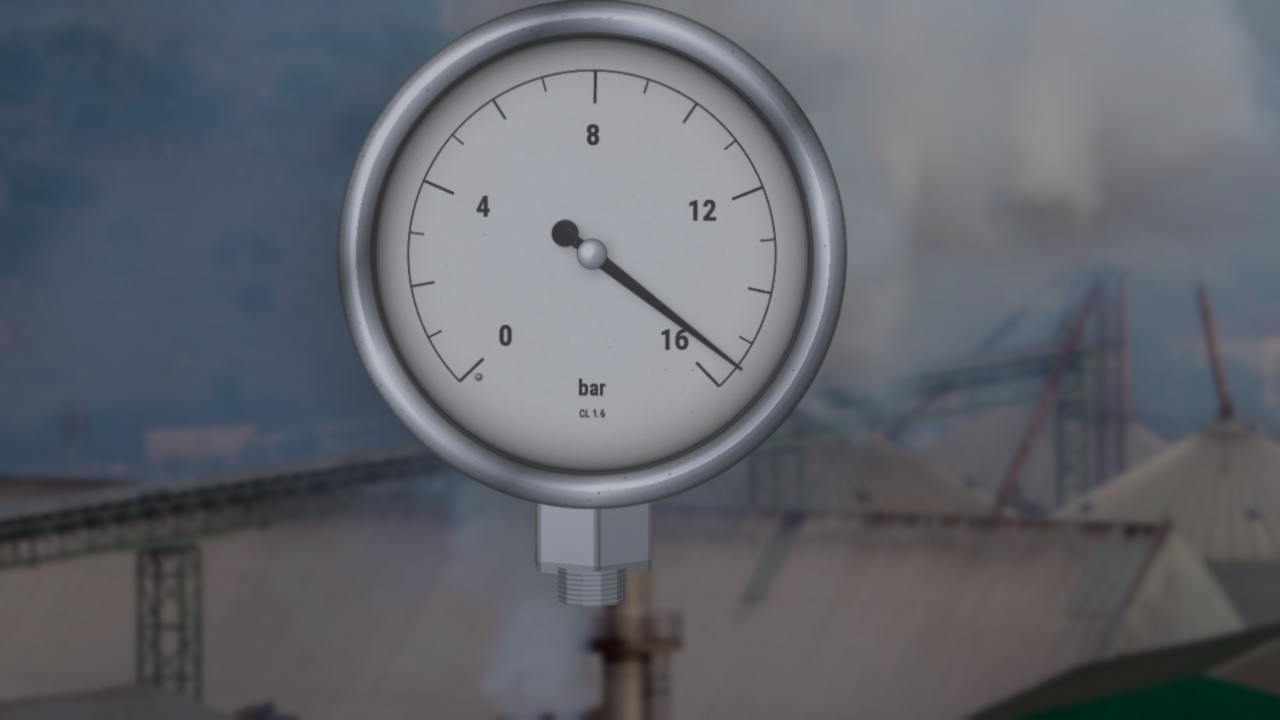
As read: value=15.5 unit=bar
